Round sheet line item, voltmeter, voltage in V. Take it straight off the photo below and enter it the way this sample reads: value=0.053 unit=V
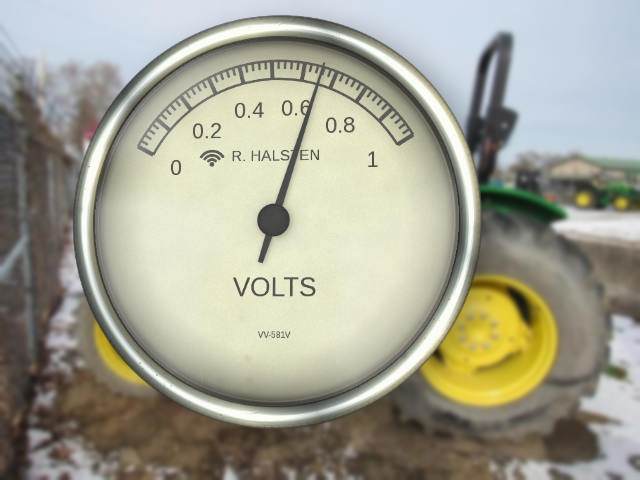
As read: value=0.66 unit=V
